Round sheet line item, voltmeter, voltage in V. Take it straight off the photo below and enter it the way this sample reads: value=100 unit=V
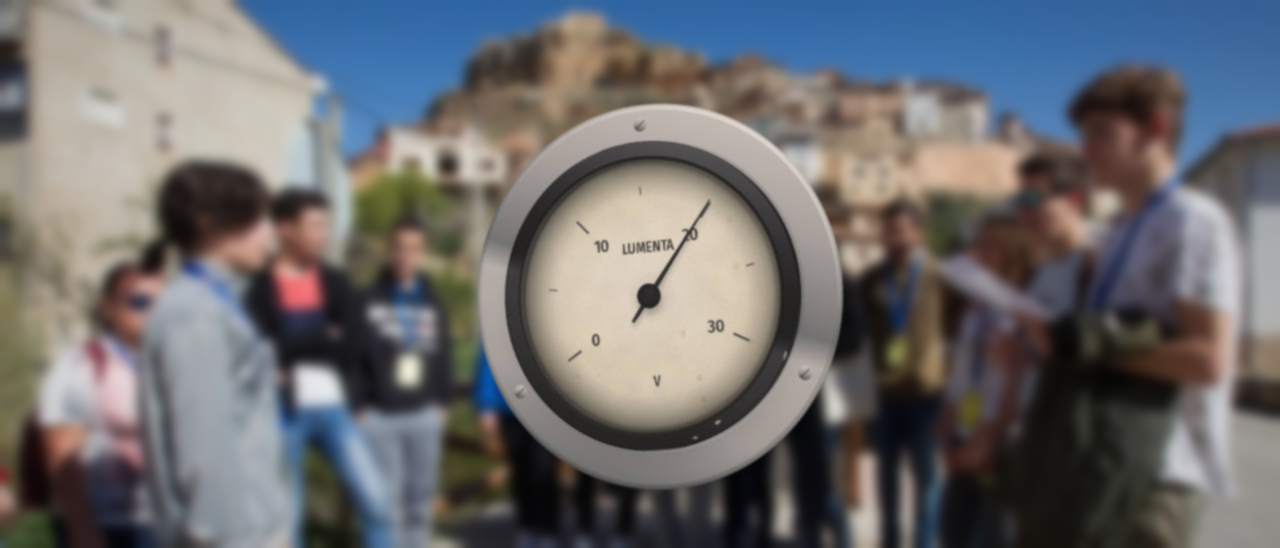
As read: value=20 unit=V
